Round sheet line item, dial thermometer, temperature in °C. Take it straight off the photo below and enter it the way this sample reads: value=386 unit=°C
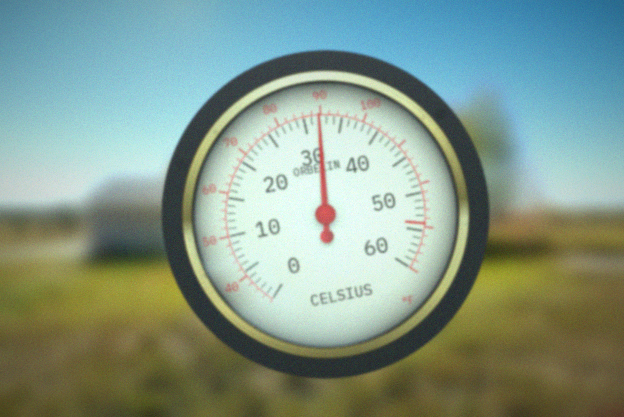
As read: value=32 unit=°C
